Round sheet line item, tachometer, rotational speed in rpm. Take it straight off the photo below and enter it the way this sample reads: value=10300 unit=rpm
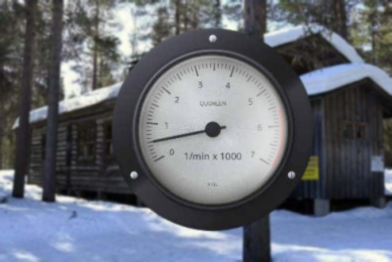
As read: value=500 unit=rpm
